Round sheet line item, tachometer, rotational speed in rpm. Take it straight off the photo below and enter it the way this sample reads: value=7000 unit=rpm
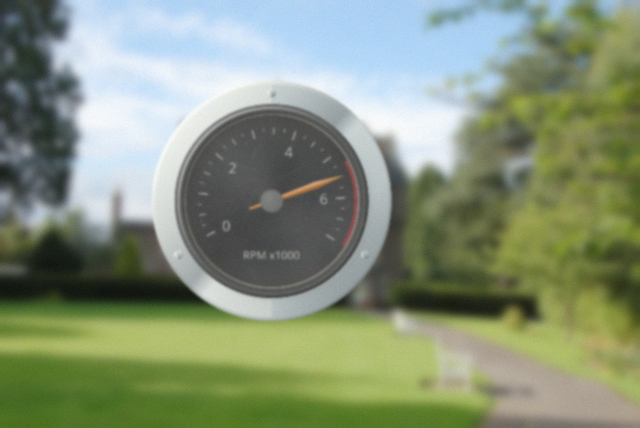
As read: value=5500 unit=rpm
